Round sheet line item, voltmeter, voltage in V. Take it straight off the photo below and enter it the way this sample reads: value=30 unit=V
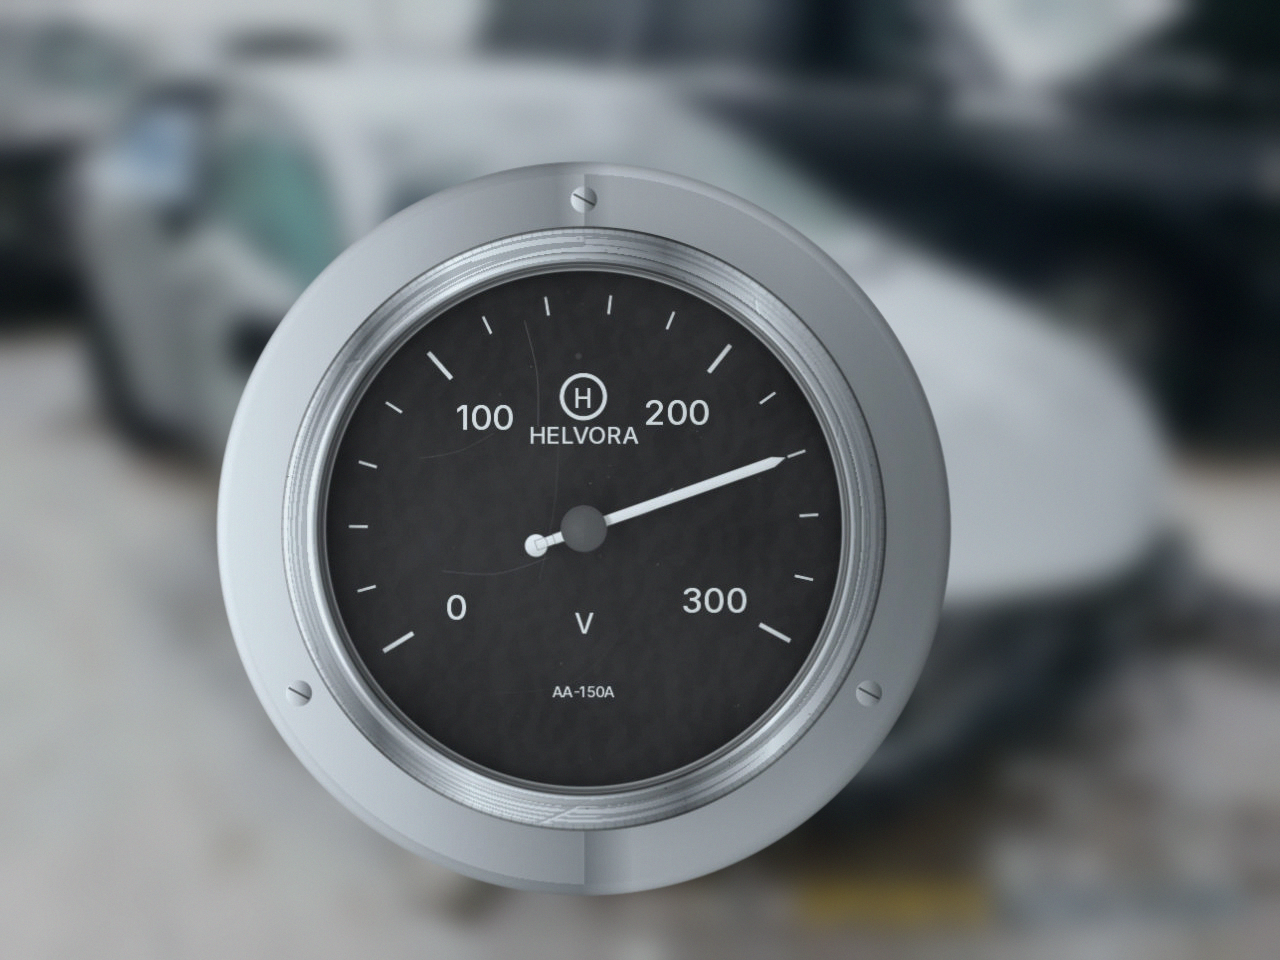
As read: value=240 unit=V
